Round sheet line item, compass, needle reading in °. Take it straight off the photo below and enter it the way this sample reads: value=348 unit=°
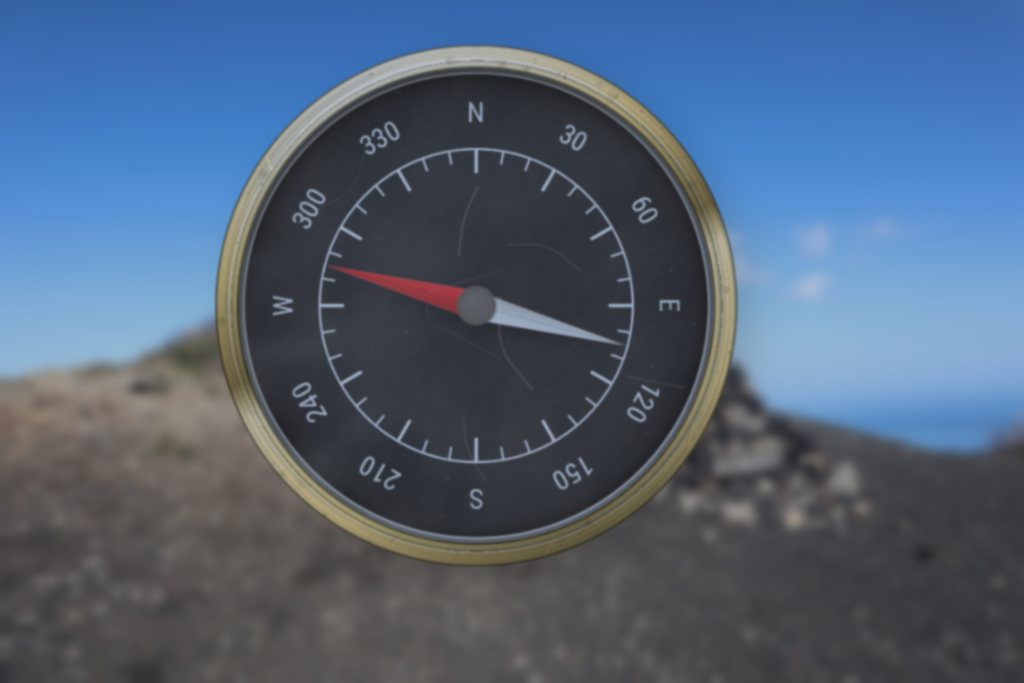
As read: value=285 unit=°
